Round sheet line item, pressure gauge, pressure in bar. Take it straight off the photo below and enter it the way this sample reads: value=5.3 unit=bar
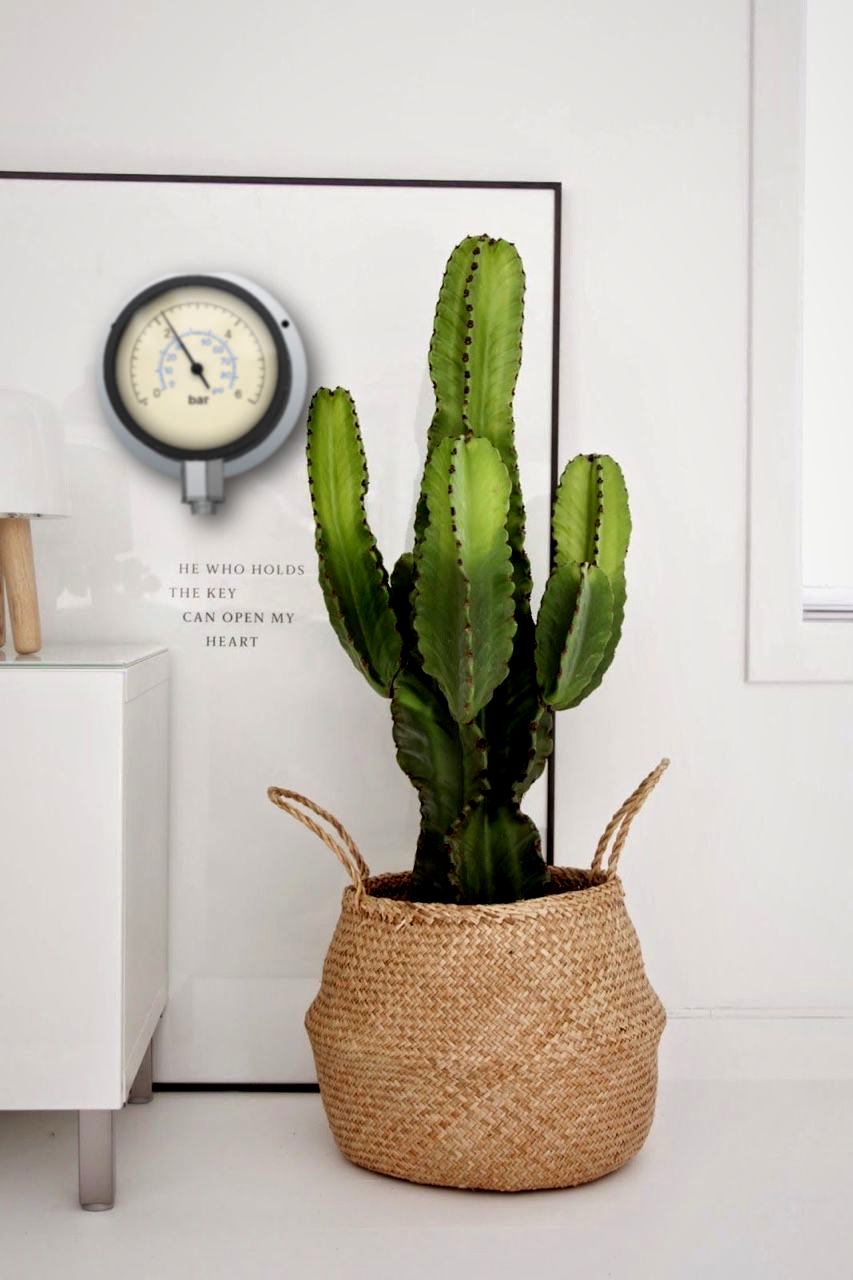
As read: value=2.2 unit=bar
